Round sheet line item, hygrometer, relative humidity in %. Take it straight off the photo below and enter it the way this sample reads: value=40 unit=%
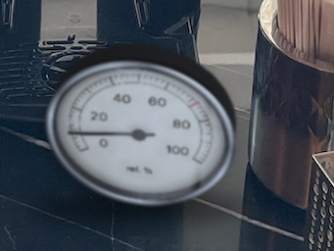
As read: value=10 unit=%
